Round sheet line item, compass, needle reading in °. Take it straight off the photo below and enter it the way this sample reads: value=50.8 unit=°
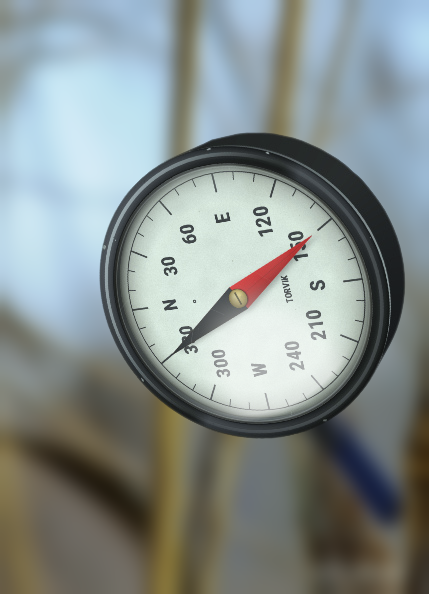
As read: value=150 unit=°
